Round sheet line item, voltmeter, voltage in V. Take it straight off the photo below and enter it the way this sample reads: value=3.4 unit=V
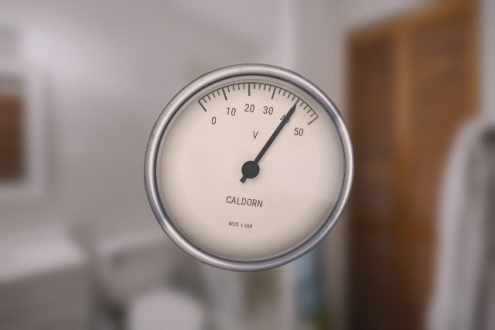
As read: value=40 unit=V
